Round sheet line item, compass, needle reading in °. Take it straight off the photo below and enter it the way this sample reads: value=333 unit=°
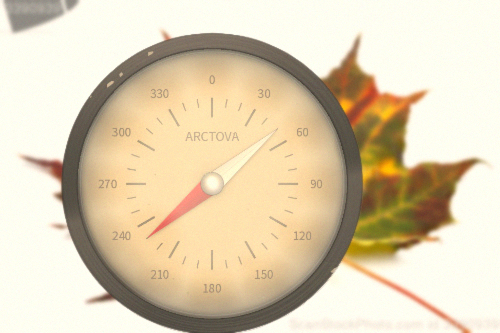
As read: value=230 unit=°
